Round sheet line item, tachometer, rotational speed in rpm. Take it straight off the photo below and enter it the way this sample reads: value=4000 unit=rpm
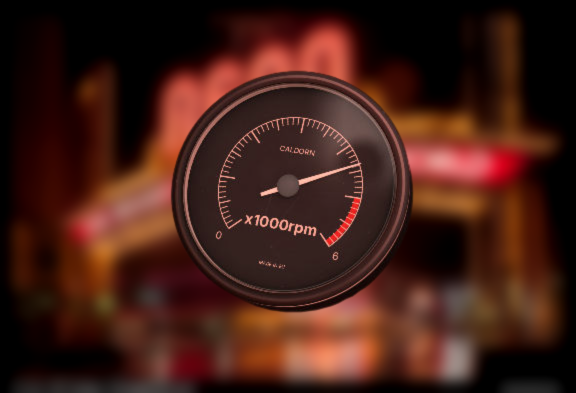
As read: value=4400 unit=rpm
